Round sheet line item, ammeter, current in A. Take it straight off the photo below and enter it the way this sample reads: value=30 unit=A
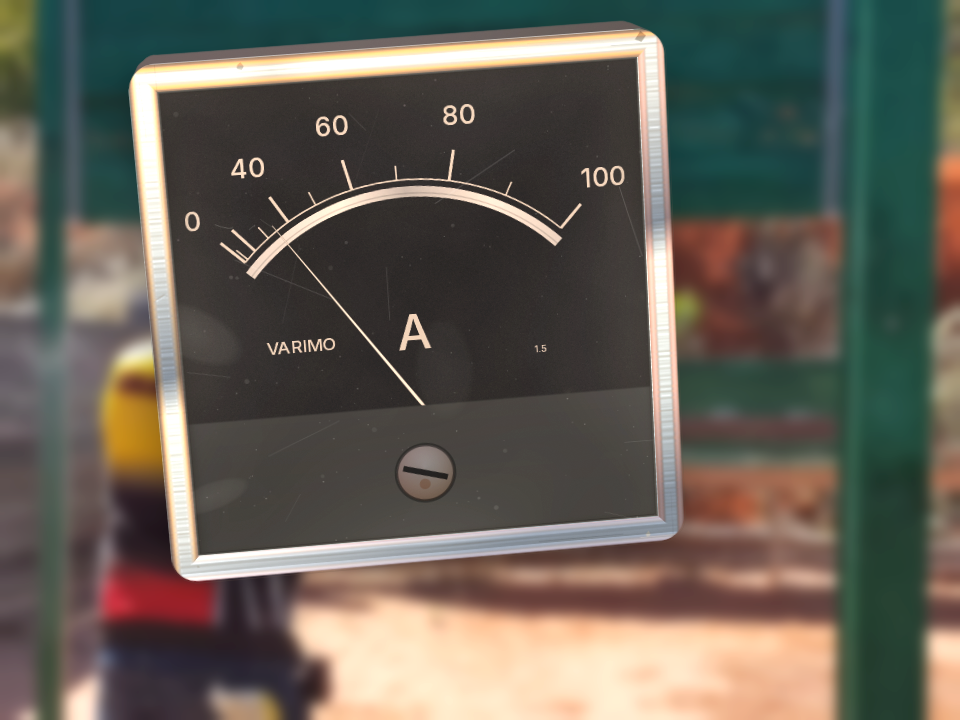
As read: value=35 unit=A
